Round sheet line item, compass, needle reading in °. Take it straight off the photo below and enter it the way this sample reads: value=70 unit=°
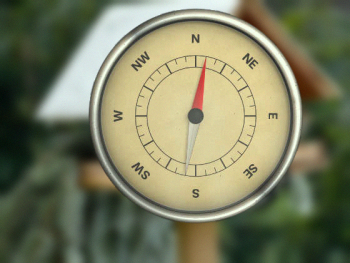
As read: value=10 unit=°
